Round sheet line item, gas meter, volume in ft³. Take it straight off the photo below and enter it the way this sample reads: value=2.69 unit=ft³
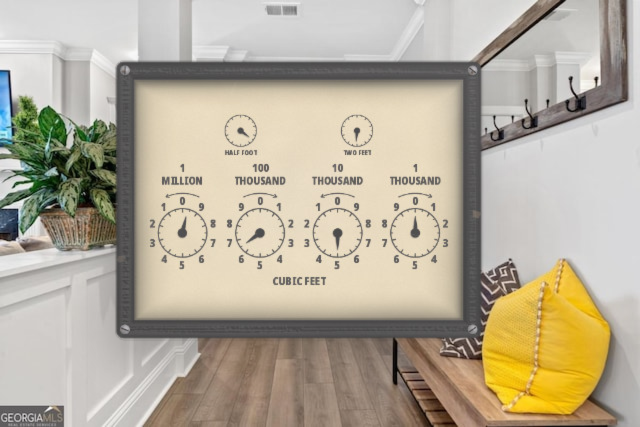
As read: value=965000 unit=ft³
